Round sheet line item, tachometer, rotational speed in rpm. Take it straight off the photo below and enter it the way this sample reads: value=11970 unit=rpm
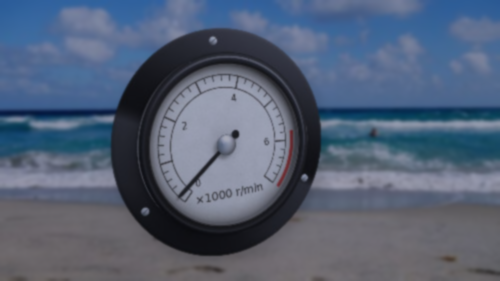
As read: value=200 unit=rpm
